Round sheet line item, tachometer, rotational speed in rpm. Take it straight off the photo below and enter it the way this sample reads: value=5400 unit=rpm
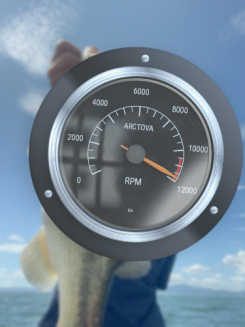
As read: value=11750 unit=rpm
